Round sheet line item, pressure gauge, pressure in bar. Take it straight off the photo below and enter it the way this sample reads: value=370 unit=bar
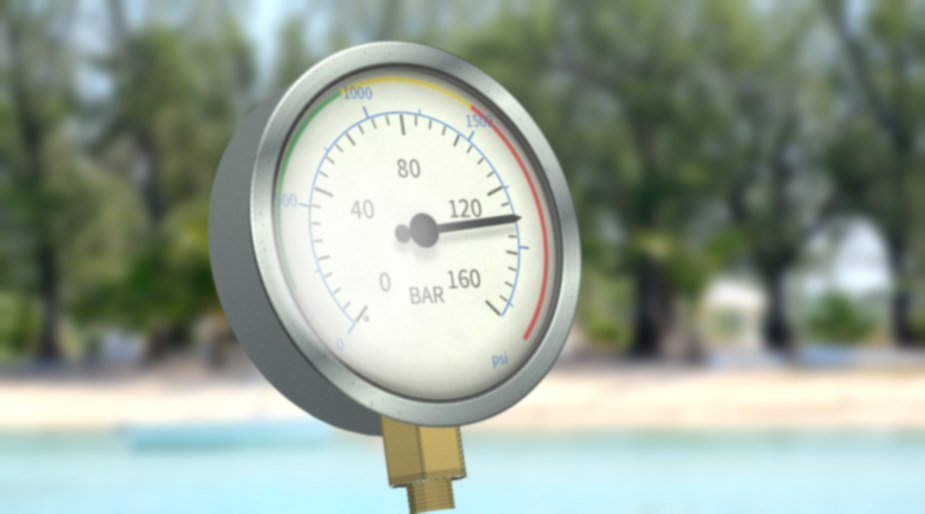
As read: value=130 unit=bar
